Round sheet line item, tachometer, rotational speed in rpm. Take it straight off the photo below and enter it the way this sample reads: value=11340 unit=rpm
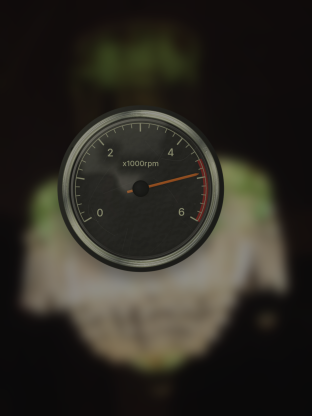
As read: value=4900 unit=rpm
